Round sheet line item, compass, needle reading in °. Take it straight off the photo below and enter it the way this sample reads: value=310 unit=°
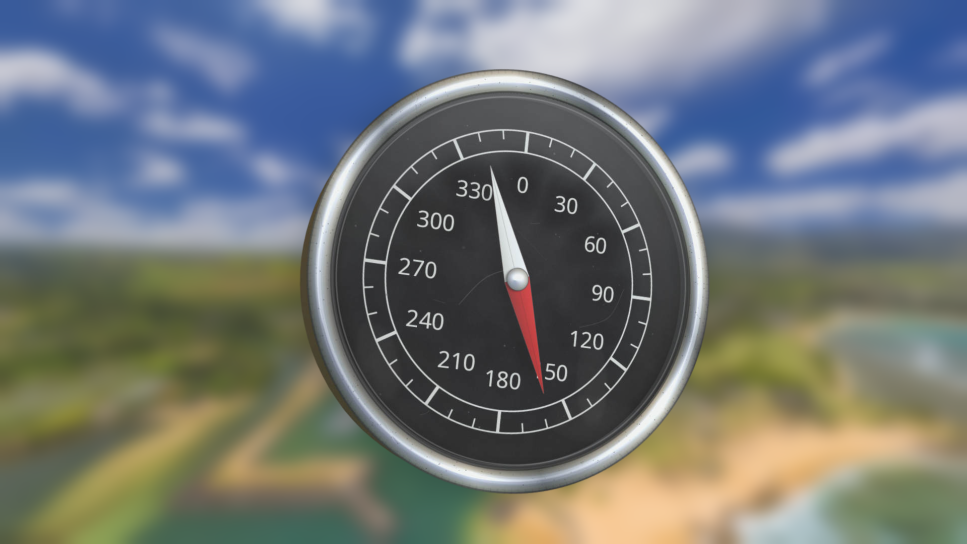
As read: value=160 unit=°
